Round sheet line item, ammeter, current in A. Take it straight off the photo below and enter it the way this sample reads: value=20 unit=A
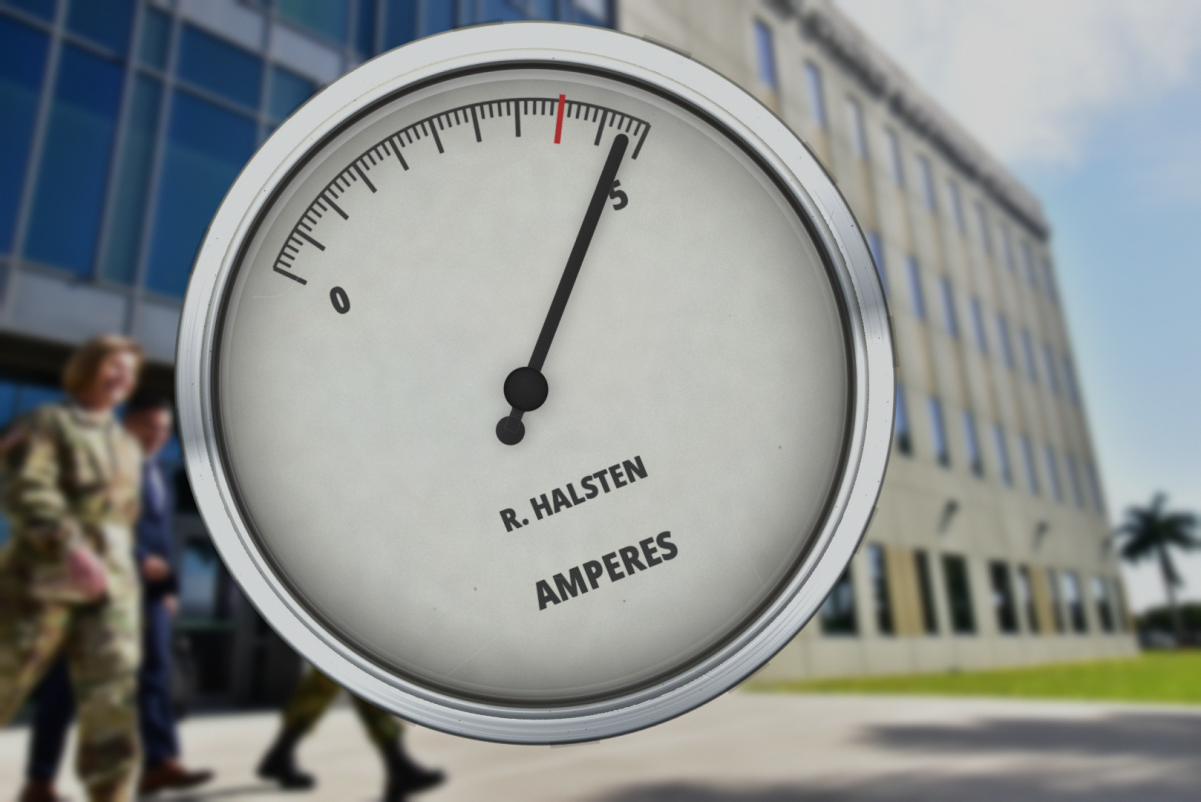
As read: value=4.8 unit=A
